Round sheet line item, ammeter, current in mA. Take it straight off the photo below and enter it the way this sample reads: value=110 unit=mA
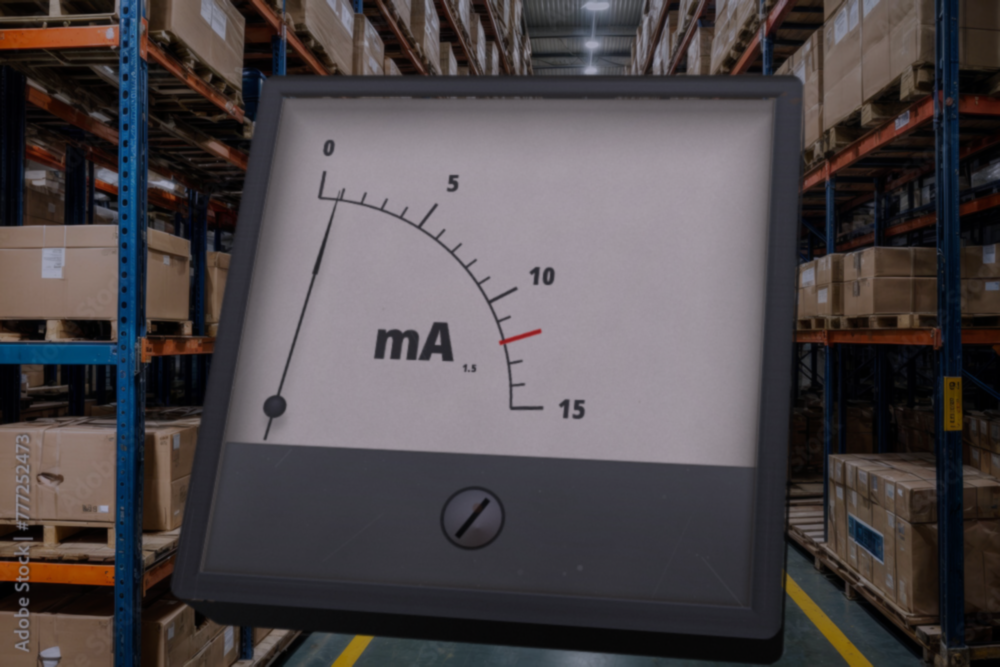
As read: value=1 unit=mA
